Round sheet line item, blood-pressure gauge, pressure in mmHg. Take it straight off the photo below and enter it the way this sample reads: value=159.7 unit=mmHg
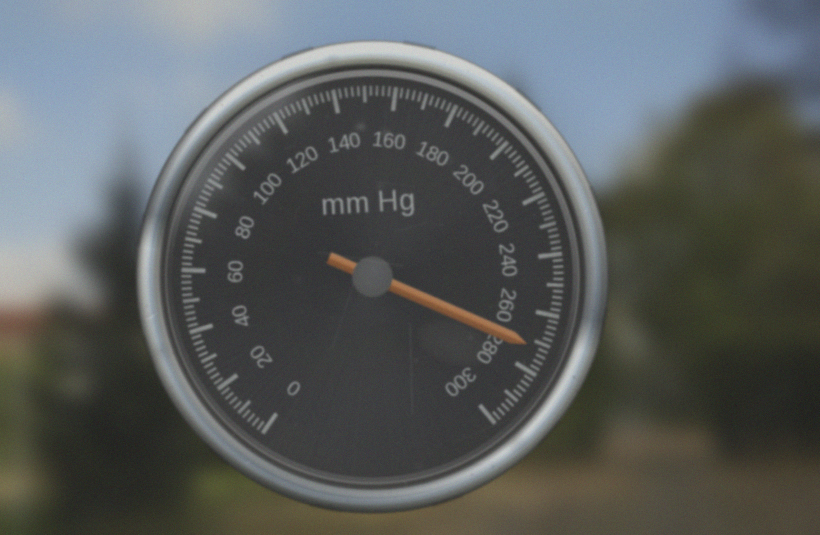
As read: value=272 unit=mmHg
